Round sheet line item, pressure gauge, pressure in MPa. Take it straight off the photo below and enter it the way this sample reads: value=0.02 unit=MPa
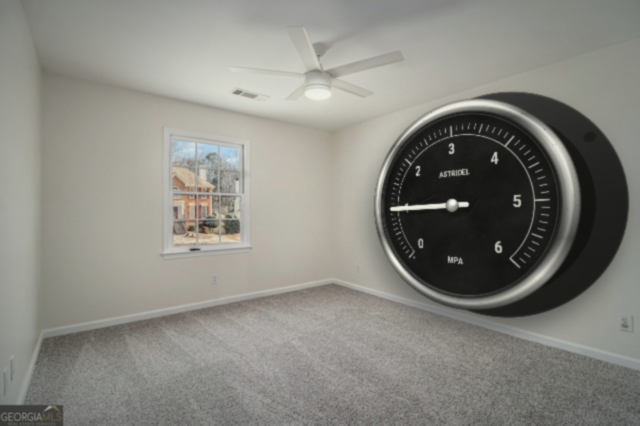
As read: value=1 unit=MPa
